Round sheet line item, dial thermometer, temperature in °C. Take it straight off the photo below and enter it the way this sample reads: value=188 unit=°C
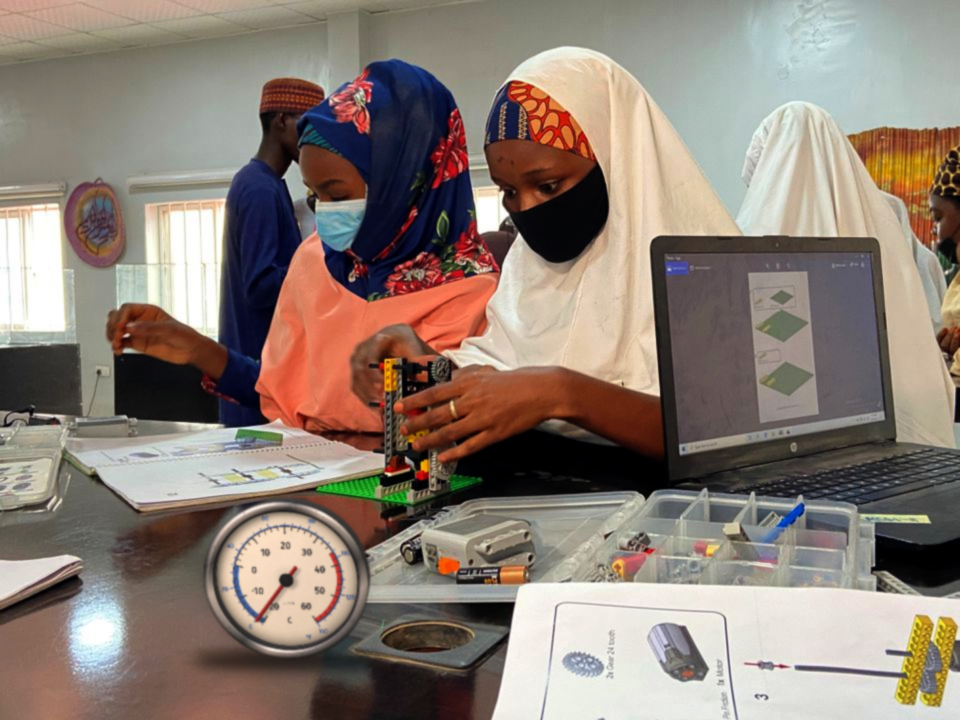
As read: value=-18 unit=°C
